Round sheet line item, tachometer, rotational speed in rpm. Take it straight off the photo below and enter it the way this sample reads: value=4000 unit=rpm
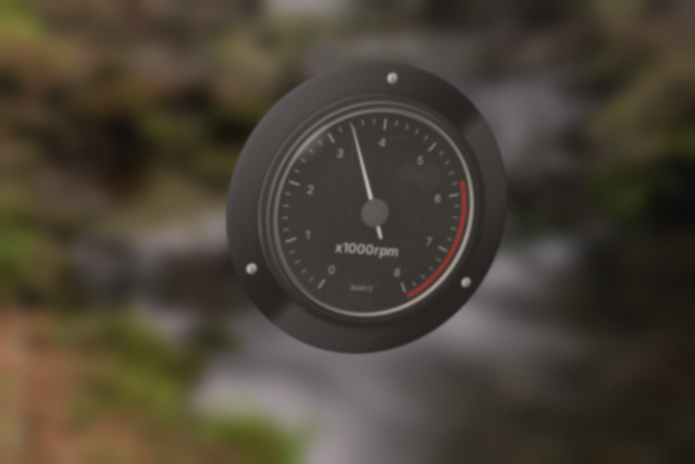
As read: value=3400 unit=rpm
